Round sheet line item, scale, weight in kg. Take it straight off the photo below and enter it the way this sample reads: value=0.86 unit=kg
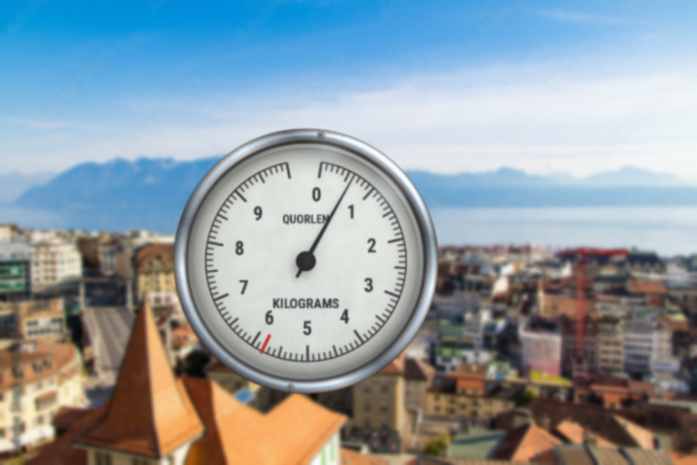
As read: value=0.6 unit=kg
